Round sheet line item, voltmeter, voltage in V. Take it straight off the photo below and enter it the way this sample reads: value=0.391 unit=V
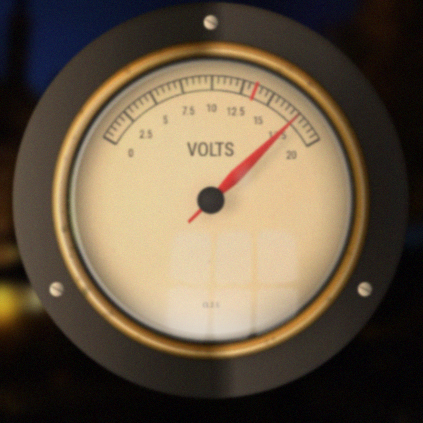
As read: value=17.5 unit=V
